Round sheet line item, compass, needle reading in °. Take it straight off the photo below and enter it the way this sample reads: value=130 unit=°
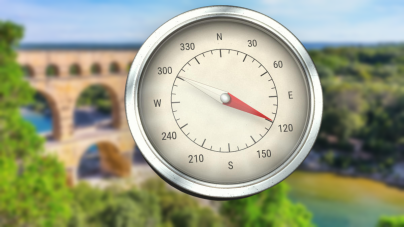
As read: value=120 unit=°
